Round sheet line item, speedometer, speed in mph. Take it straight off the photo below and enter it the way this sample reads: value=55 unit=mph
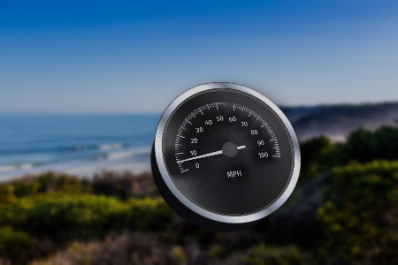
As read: value=5 unit=mph
